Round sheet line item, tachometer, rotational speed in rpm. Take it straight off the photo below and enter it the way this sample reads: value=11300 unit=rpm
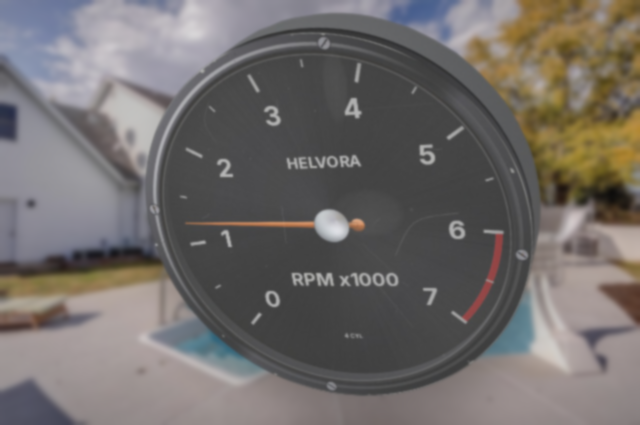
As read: value=1250 unit=rpm
